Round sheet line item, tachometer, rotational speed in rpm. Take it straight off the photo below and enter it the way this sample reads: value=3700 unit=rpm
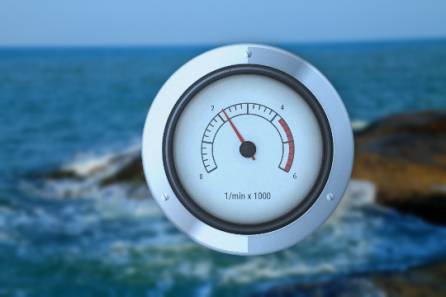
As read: value=2200 unit=rpm
